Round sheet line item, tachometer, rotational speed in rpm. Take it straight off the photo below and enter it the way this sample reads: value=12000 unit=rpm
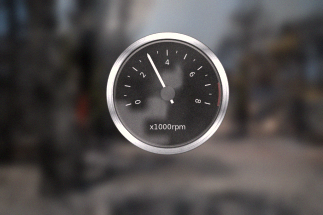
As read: value=3000 unit=rpm
